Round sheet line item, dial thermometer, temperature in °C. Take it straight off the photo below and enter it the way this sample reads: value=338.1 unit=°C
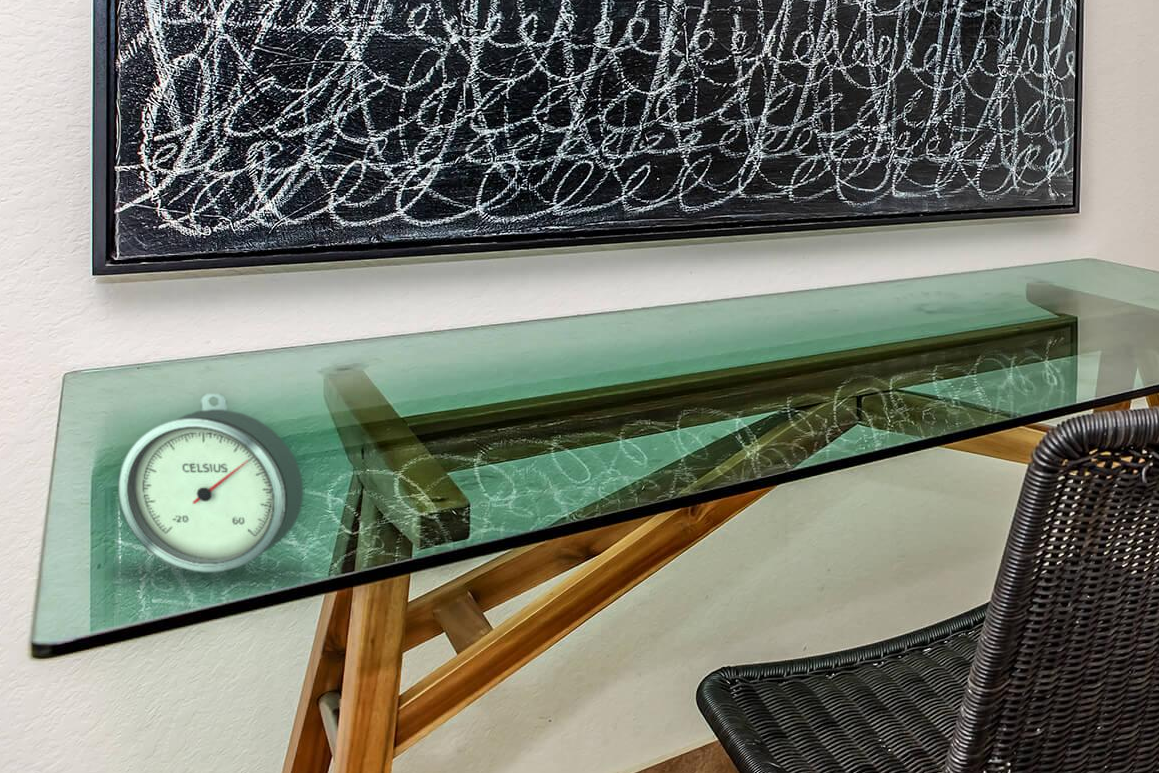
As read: value=35 unit=°C
